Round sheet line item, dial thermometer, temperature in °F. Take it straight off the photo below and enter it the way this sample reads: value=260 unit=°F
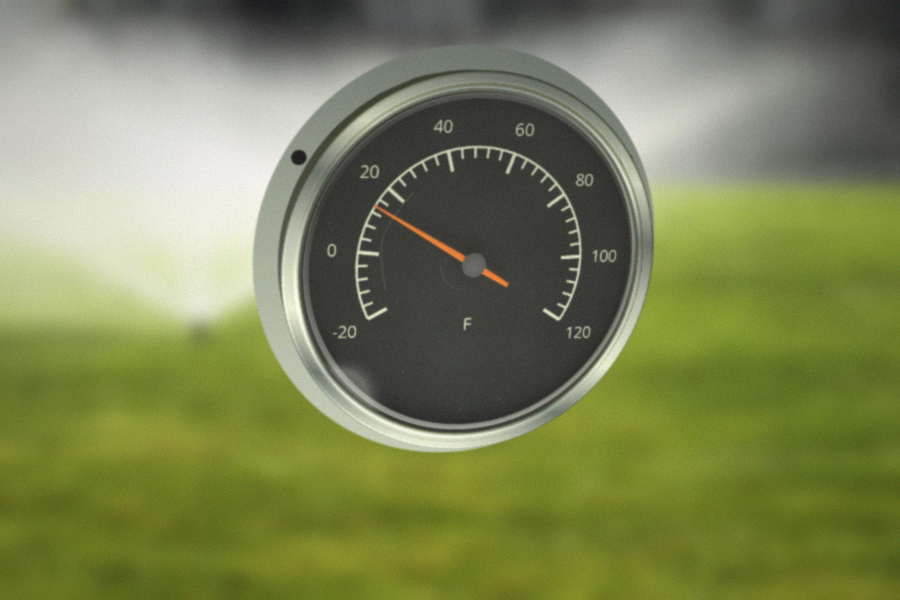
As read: value=14 unit=°F
